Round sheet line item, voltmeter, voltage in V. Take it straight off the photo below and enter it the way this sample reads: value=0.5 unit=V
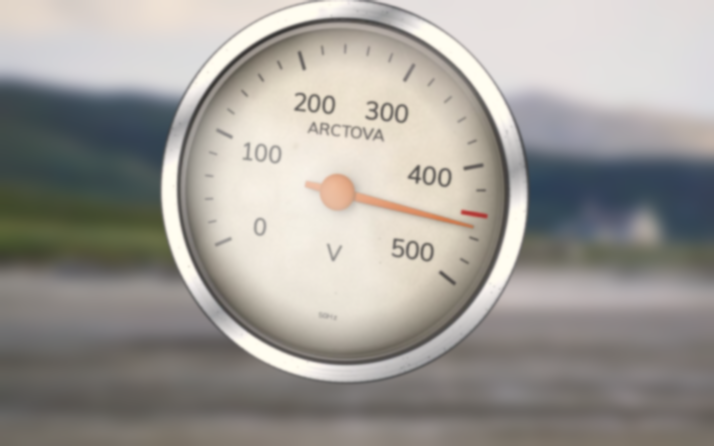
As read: value=450 unit=V
